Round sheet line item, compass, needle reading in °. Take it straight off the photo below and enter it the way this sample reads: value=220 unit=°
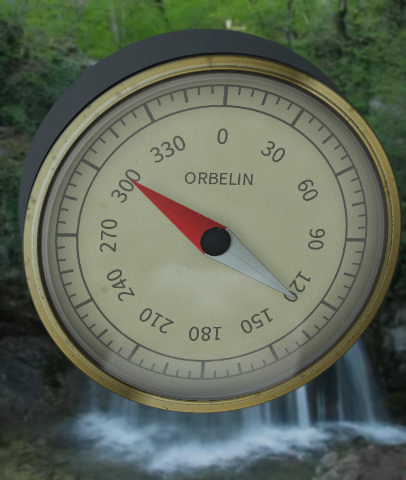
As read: value=305 unit=°
